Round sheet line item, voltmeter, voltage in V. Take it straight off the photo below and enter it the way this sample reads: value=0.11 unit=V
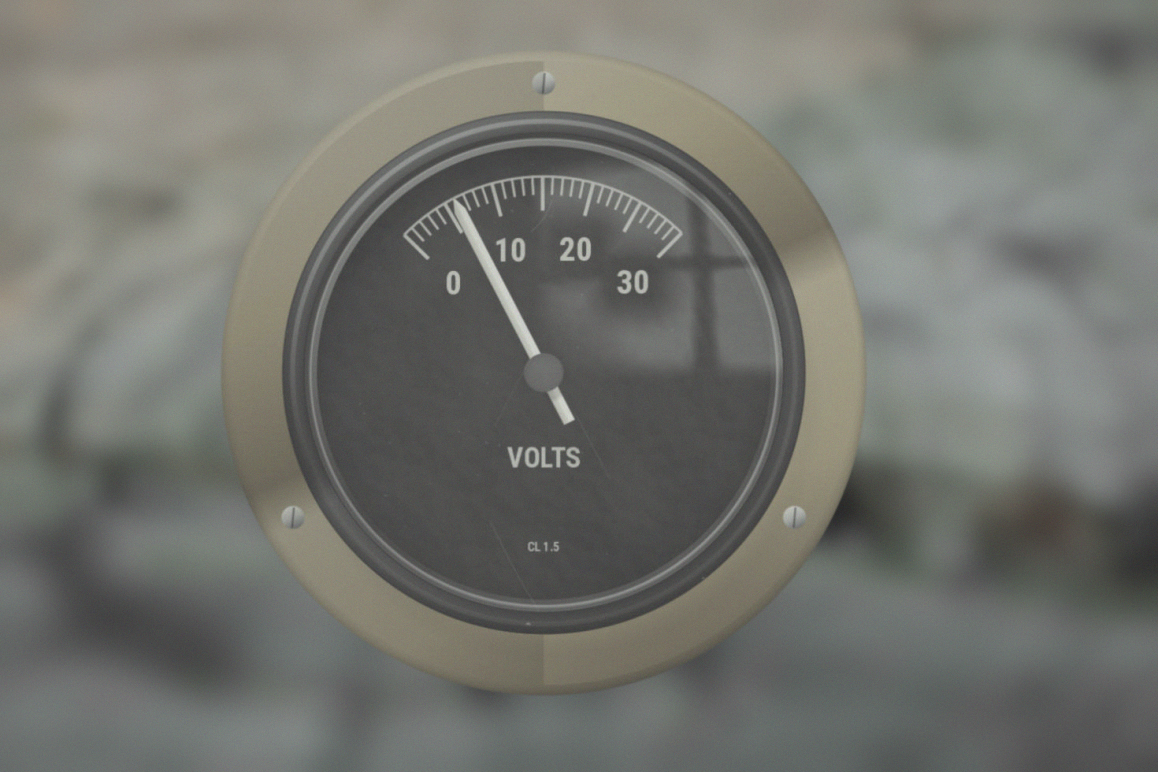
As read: value=6 unit=V
